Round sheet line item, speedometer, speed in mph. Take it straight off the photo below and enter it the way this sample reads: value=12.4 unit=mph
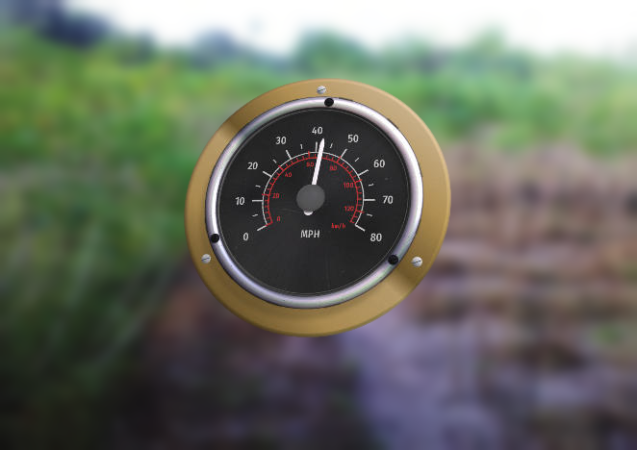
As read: value=42.5 unit=mph
